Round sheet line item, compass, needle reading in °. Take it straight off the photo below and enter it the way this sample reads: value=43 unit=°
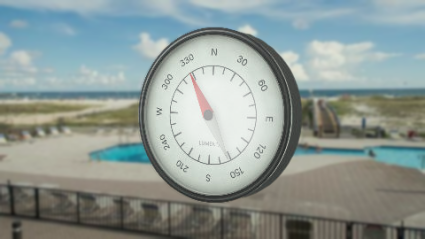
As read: value=330 unit=°
